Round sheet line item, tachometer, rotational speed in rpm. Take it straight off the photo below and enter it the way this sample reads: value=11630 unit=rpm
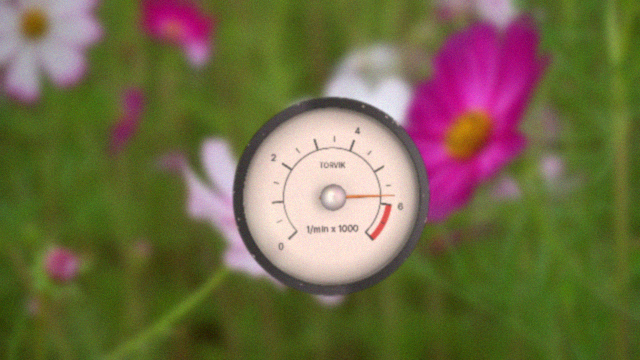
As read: value=5750 unit=rpm
